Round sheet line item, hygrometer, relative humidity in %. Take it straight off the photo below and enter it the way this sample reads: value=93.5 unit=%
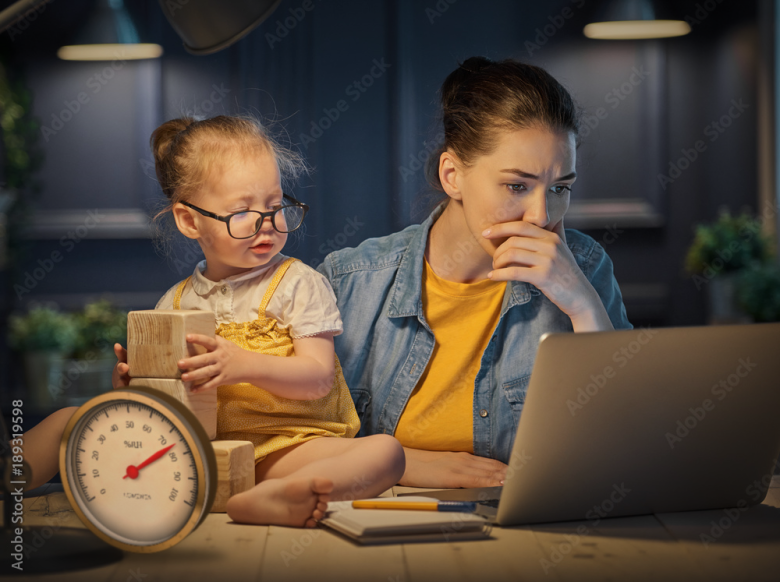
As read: value=75 unit=%
